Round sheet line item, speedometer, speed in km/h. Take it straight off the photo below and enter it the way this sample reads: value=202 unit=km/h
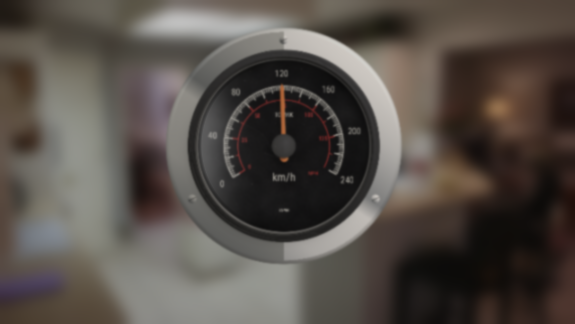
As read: value=120 unit=km/h
